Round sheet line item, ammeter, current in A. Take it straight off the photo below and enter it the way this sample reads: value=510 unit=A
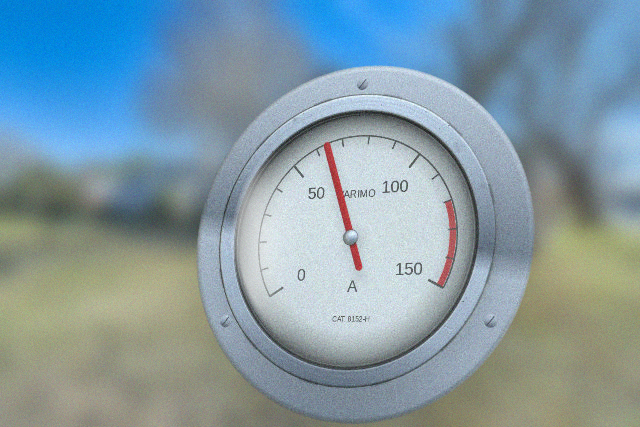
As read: value=65 unit=A
